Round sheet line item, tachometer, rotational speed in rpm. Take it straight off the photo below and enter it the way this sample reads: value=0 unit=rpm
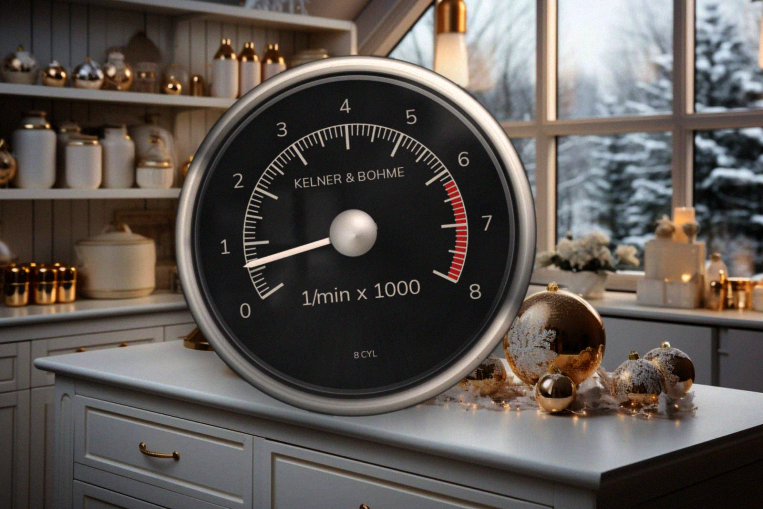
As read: value=600 unit=rpm
